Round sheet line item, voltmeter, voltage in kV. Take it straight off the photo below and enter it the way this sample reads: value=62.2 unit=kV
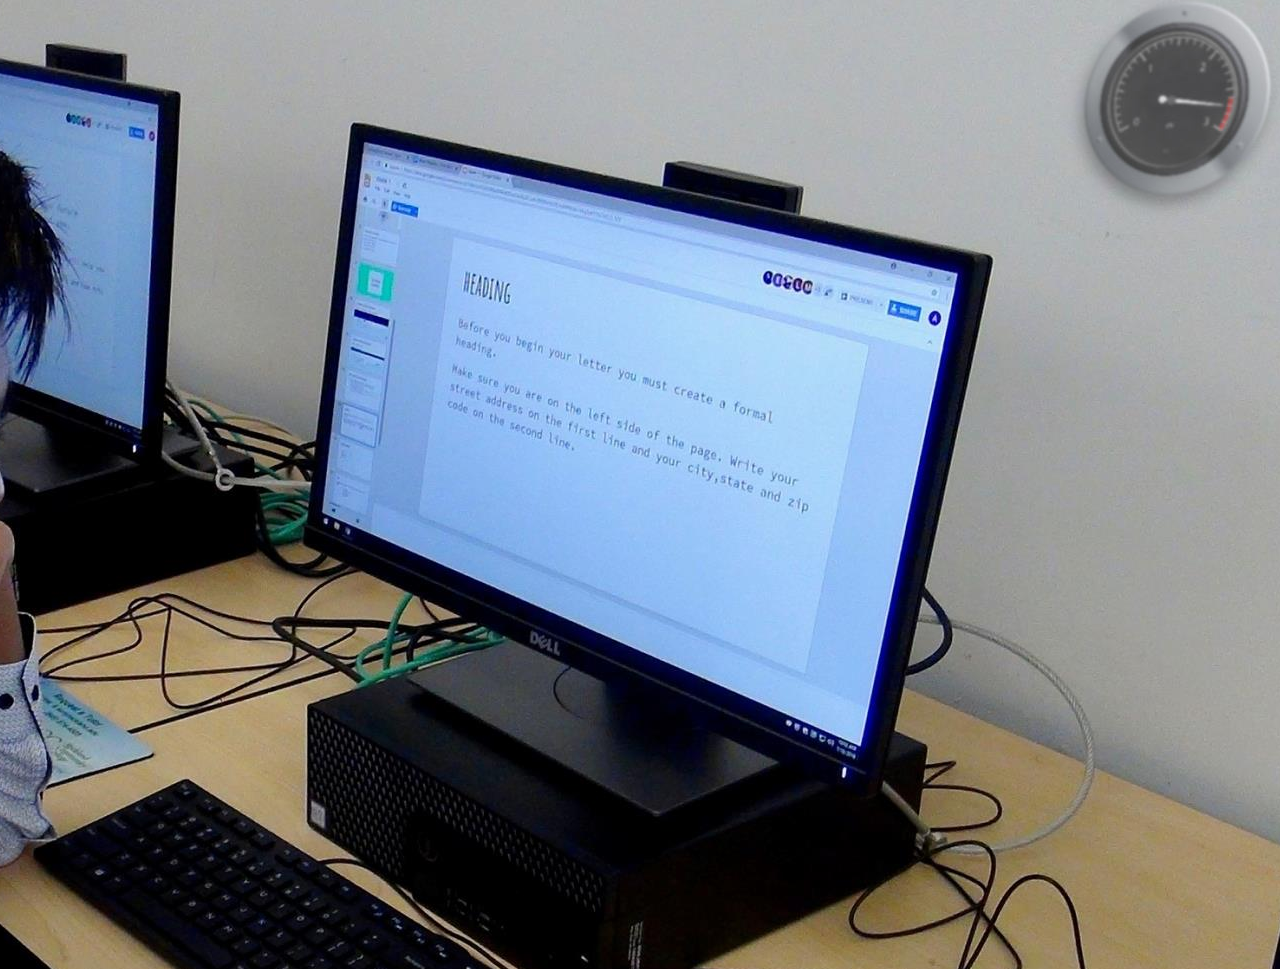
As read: value=2.7 unit=kV
